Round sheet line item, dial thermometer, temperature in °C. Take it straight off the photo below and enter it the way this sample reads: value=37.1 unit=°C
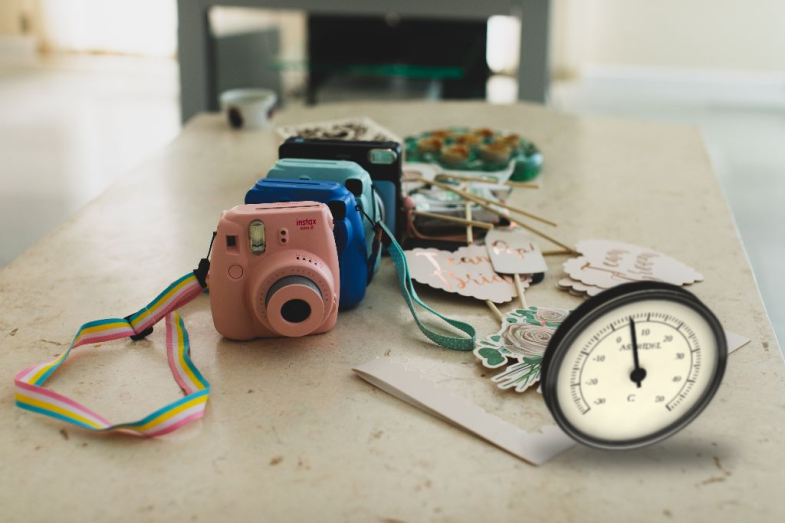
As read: value=5 unit=°C
